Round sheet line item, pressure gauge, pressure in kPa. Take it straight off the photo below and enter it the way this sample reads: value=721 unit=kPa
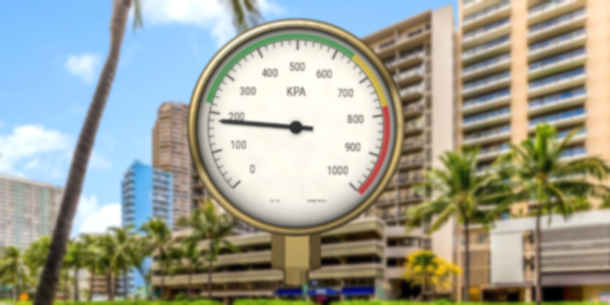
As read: value=180 unit=kPa
